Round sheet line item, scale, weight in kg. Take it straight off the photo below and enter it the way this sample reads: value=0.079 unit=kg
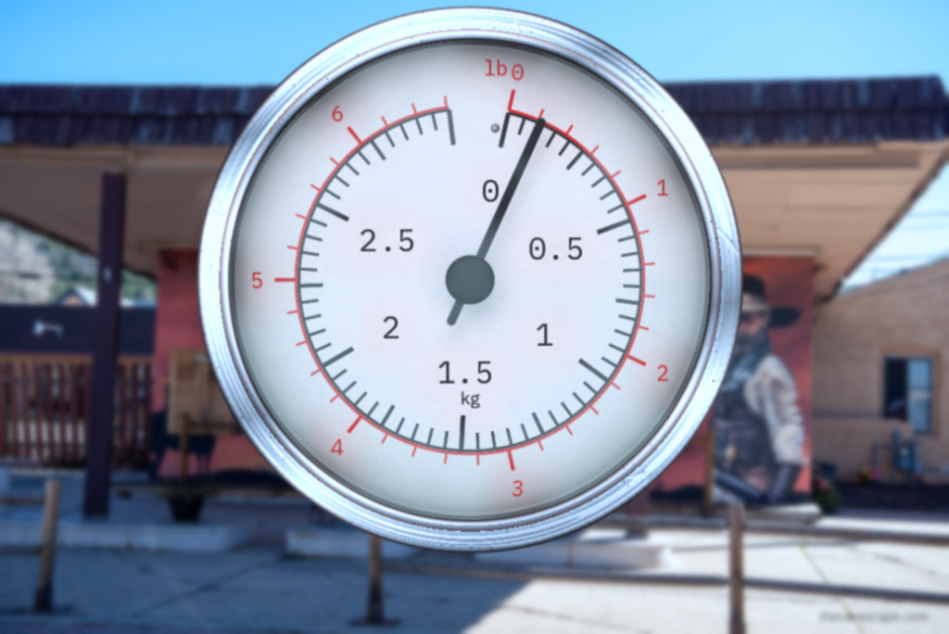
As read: value=0.1 unit=kg
